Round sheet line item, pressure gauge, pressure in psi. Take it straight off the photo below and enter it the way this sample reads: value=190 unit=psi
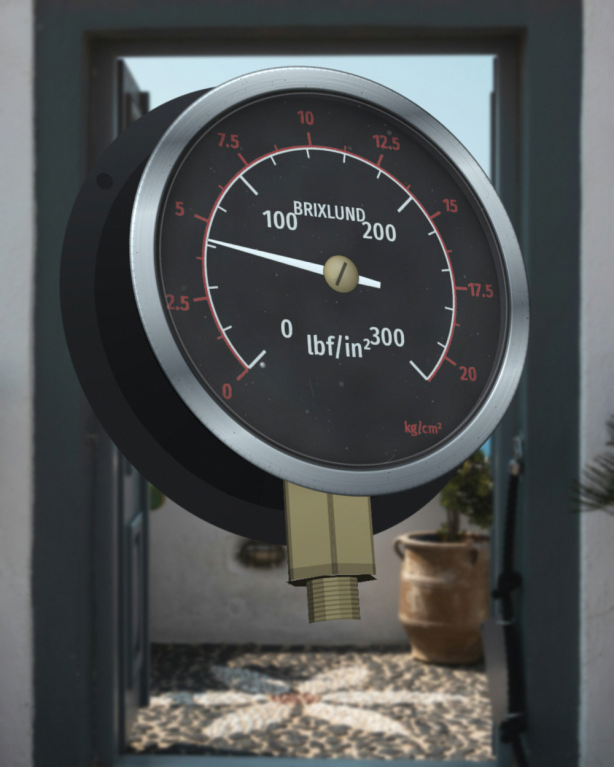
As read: value=60 unit=psi
